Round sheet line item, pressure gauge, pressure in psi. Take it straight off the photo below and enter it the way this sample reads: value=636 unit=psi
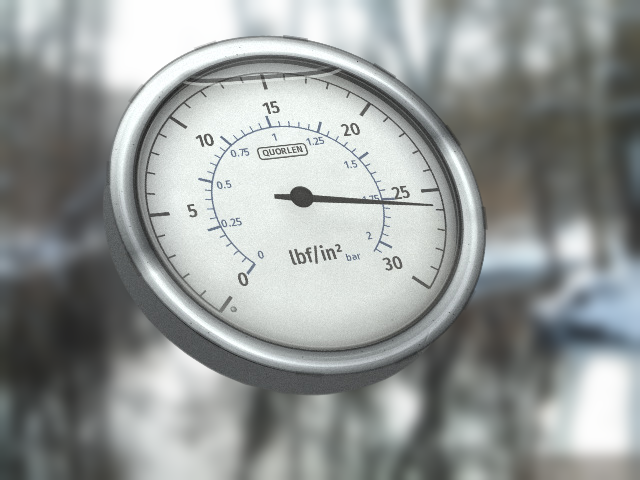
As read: value=26 unit=psi
